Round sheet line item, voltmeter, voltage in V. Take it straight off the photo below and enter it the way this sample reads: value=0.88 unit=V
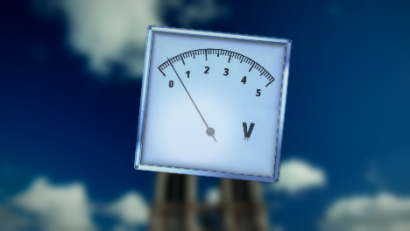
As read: value=0.5 unit=V
